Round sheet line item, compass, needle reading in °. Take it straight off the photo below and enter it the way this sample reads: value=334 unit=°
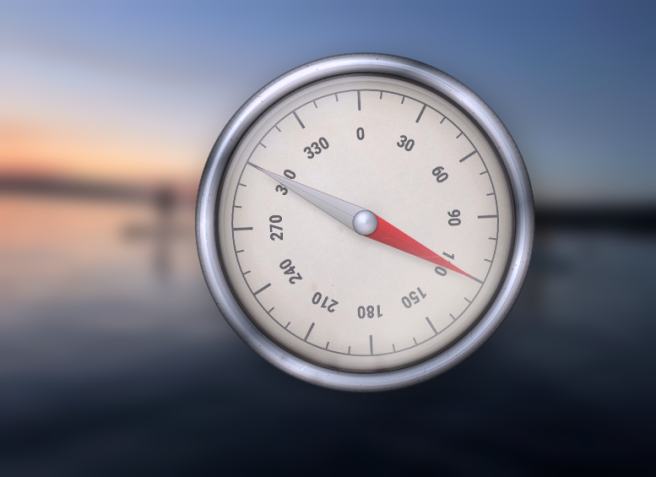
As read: value=120 unit=°
